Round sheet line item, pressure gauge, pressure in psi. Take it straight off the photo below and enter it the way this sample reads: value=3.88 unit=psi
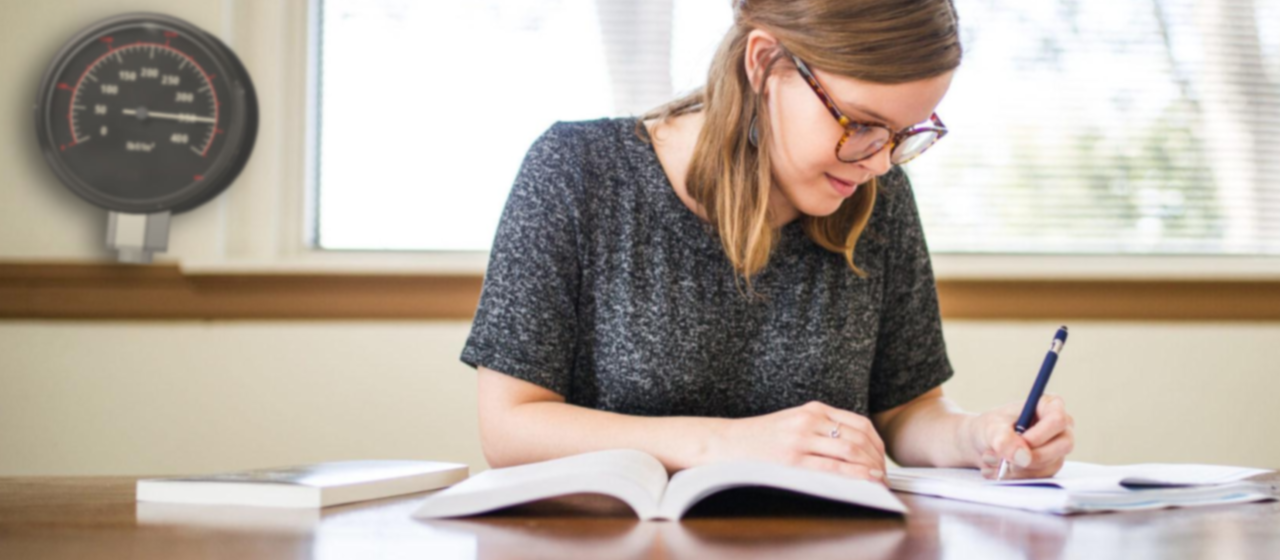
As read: value=350 unit=psi
